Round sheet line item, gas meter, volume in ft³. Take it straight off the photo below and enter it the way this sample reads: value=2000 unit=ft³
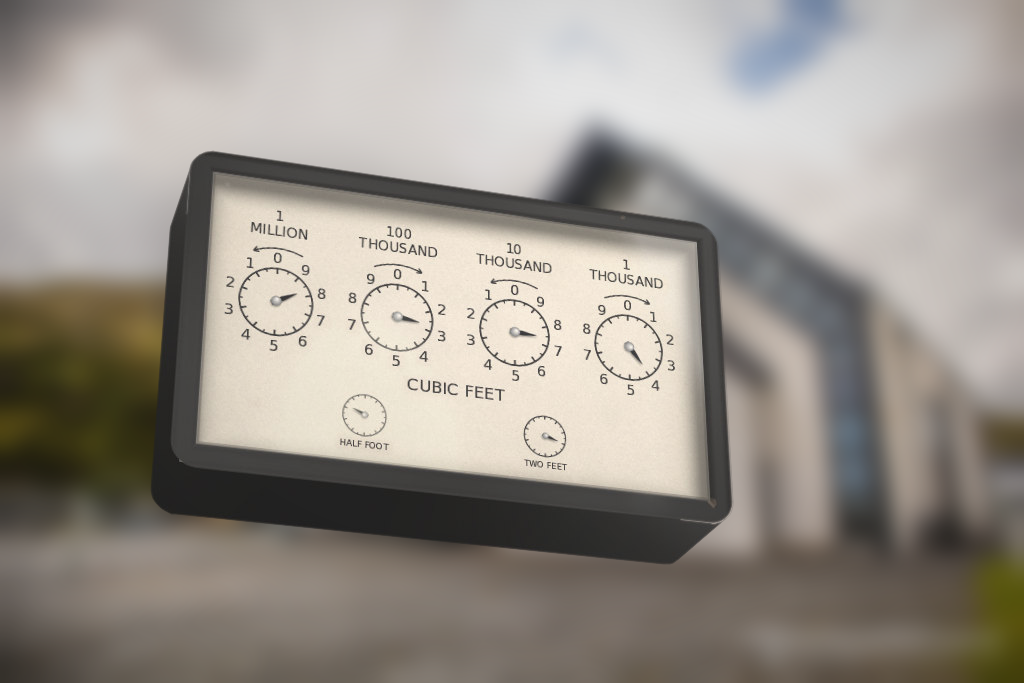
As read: value=827400 unit=ft³
